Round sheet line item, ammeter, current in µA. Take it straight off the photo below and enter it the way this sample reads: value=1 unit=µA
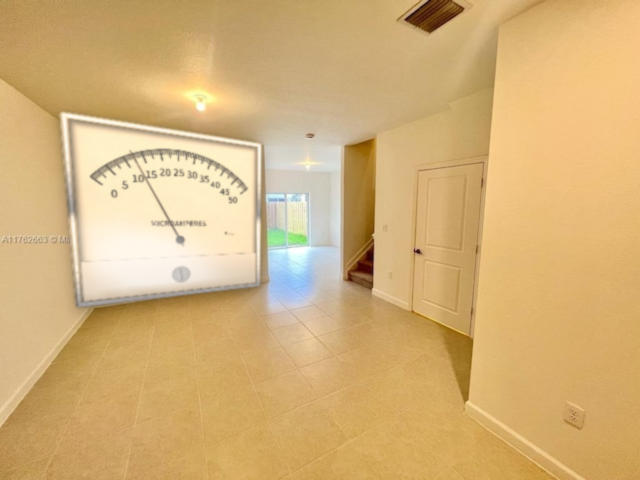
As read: value=12.5 unit=µA
